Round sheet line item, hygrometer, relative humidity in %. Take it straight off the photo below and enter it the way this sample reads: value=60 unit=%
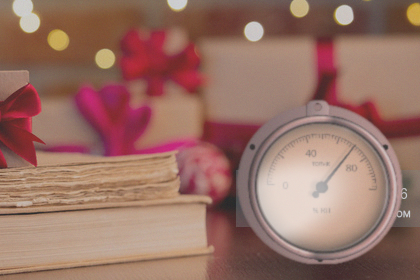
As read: value=70 unit=%
